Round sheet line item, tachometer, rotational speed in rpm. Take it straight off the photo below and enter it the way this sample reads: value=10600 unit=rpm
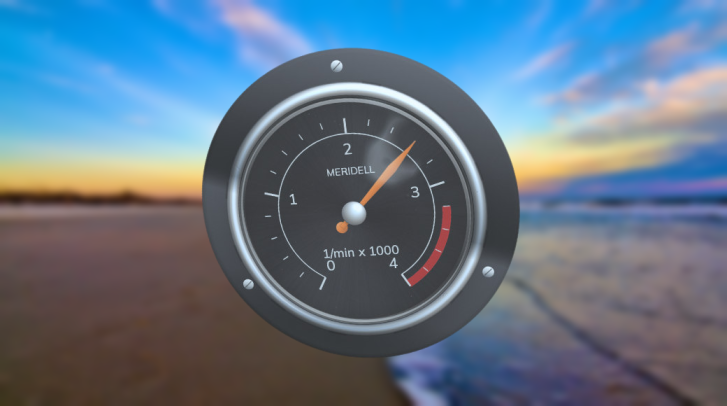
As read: value=2600 unit=rpm
